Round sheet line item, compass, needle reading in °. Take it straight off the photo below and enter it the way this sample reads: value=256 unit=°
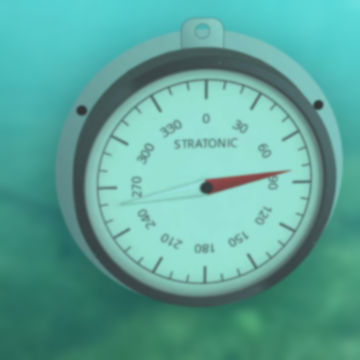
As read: value=80 unit=°
